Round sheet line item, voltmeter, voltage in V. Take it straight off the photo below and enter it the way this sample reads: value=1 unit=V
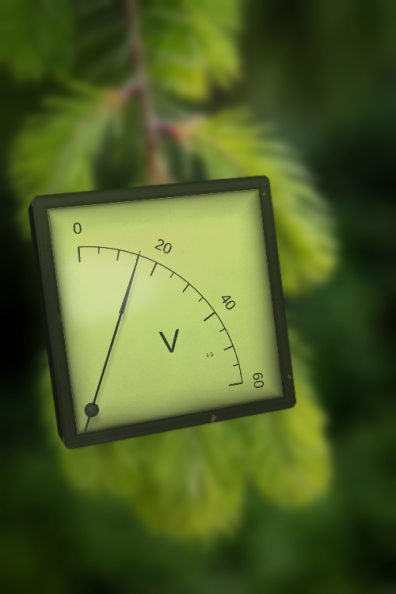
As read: value=15 unit=V
